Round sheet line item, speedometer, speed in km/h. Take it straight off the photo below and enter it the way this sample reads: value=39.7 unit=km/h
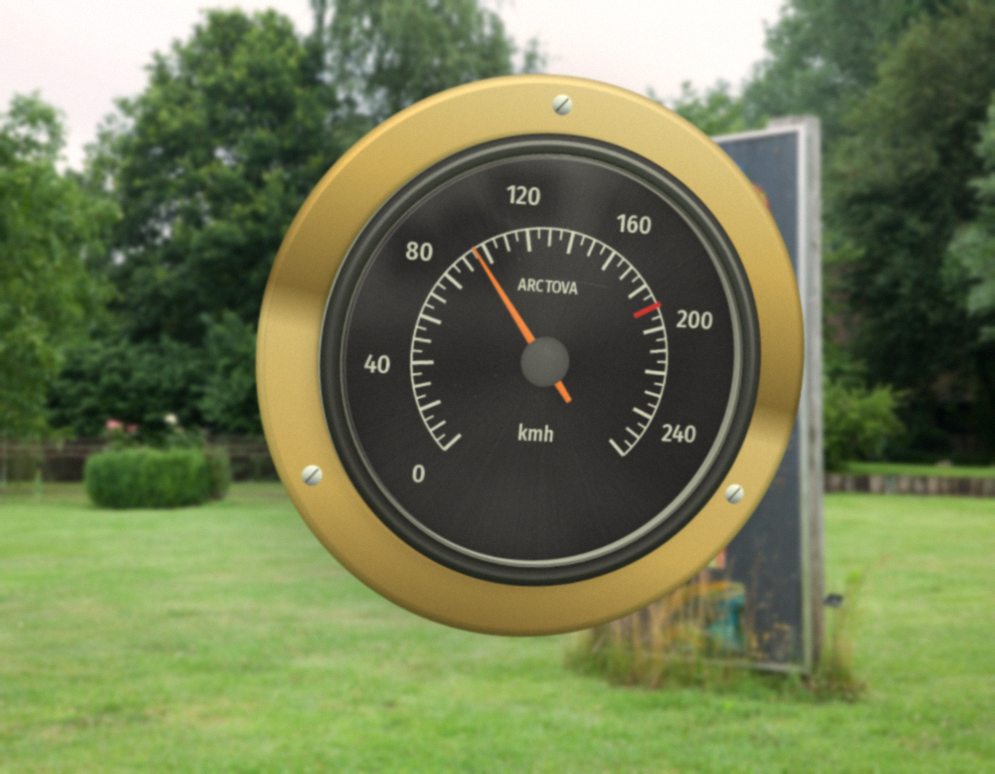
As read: value=95 unit=km/h
